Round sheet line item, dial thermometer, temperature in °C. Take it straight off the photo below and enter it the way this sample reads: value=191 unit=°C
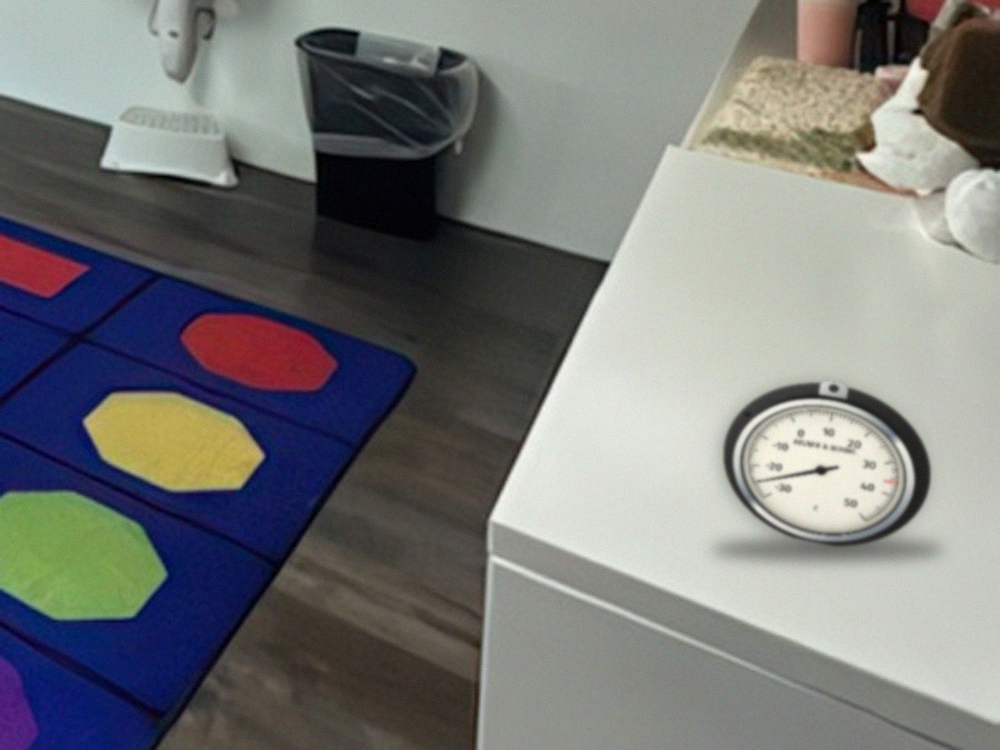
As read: value=-25 unit=°C
